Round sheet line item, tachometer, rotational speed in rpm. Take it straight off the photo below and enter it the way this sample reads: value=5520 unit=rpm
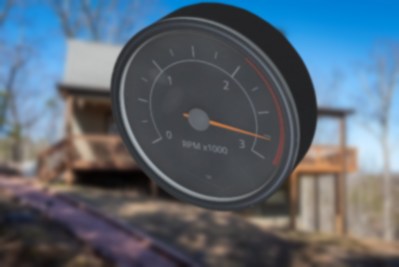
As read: value=2750 unit=rpm
